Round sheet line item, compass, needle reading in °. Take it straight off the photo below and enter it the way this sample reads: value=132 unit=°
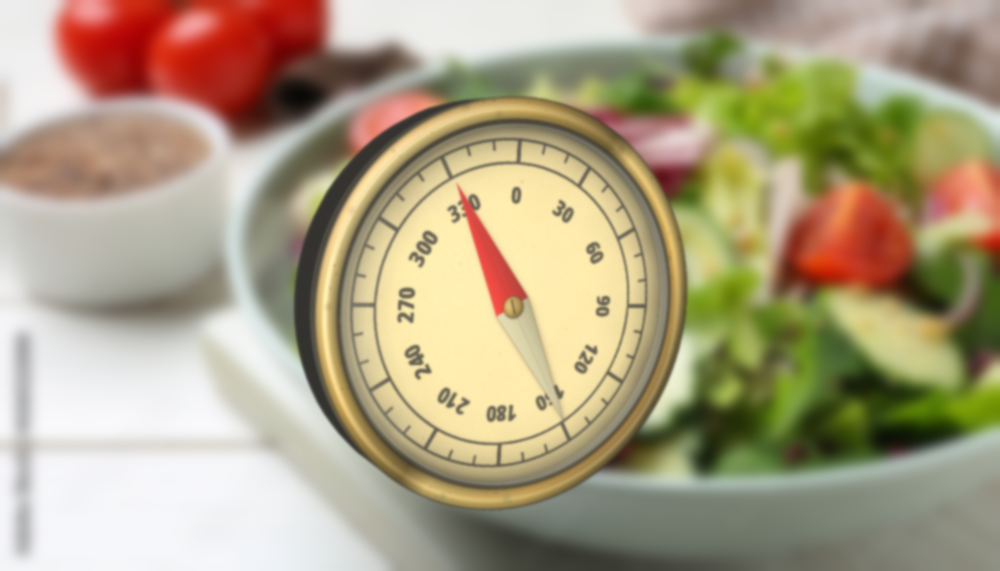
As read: value=330 unit=°
